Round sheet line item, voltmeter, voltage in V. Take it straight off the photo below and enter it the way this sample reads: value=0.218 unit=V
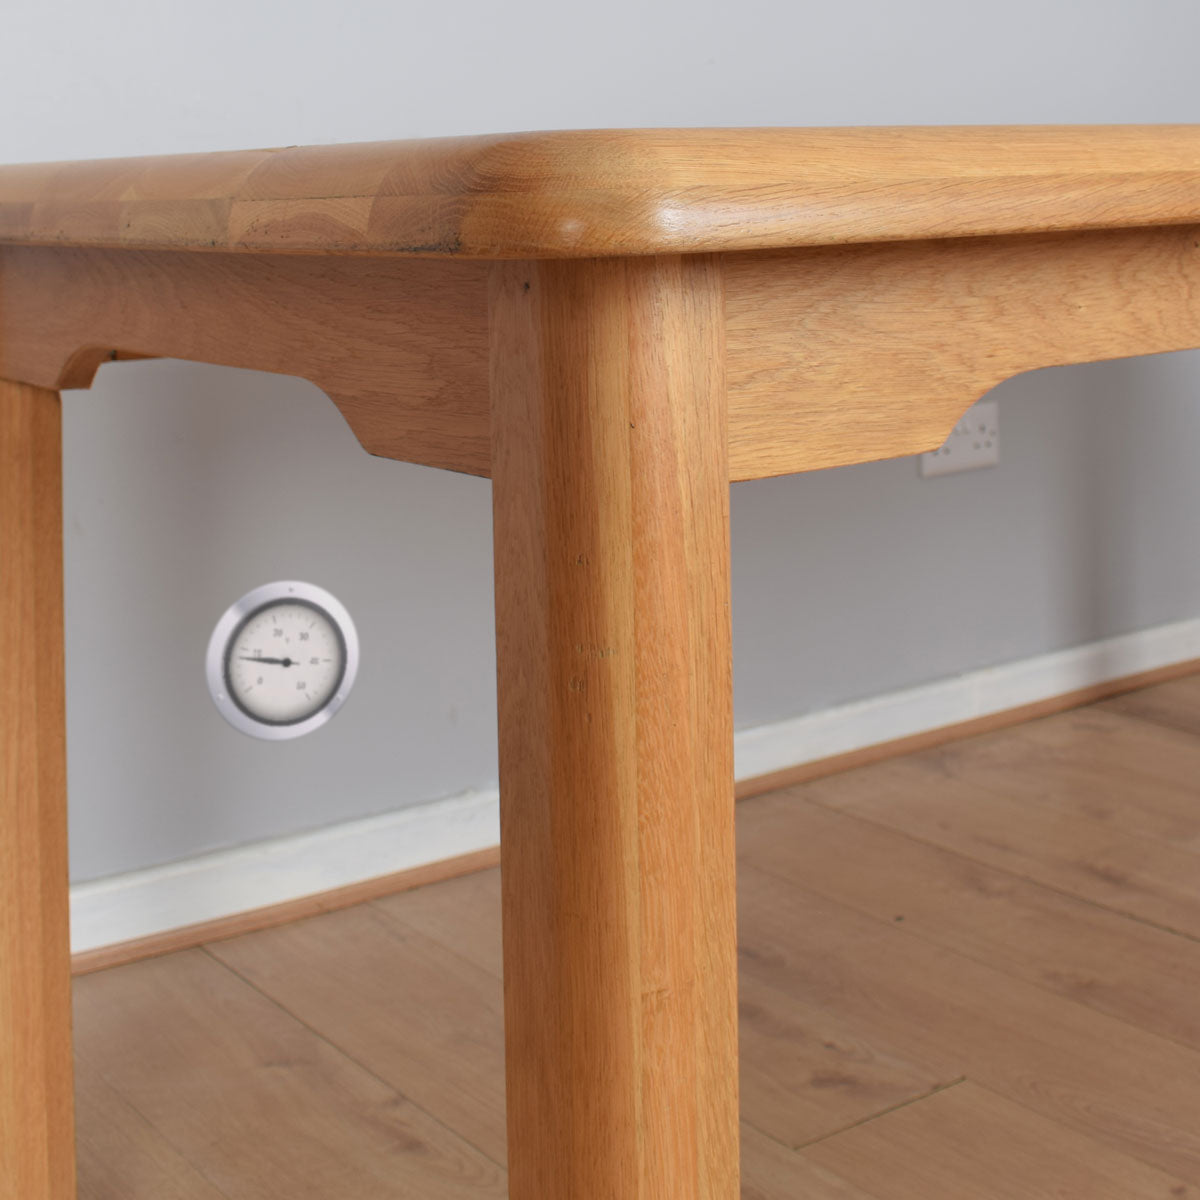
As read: value=8 unit=V
